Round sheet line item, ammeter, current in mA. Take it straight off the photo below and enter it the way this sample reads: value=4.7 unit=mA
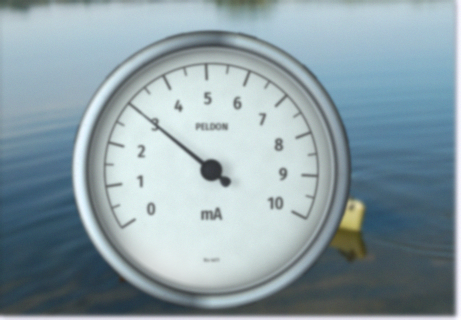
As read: value=3 unit=mA
